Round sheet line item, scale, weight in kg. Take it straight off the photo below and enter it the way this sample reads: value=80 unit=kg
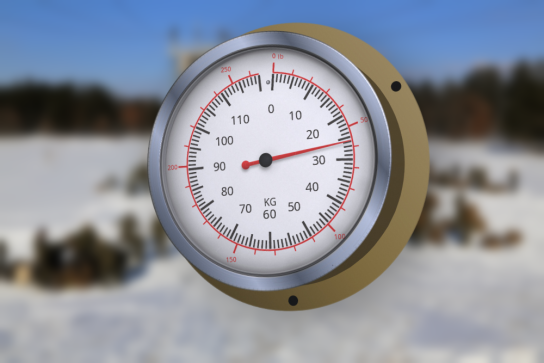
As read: value=26 unit=kg
